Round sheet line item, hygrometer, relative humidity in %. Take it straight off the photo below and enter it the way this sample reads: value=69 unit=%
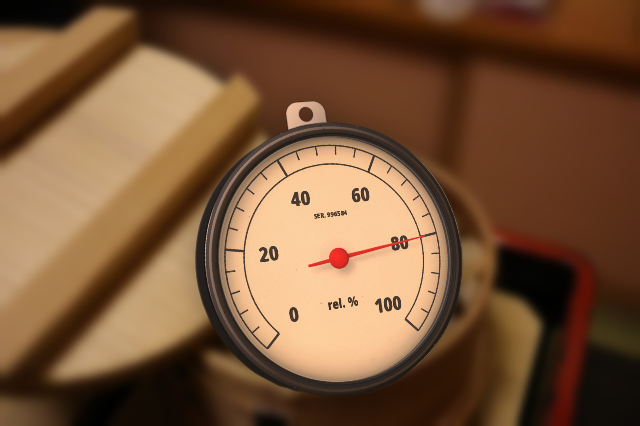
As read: value=80 unit=%
